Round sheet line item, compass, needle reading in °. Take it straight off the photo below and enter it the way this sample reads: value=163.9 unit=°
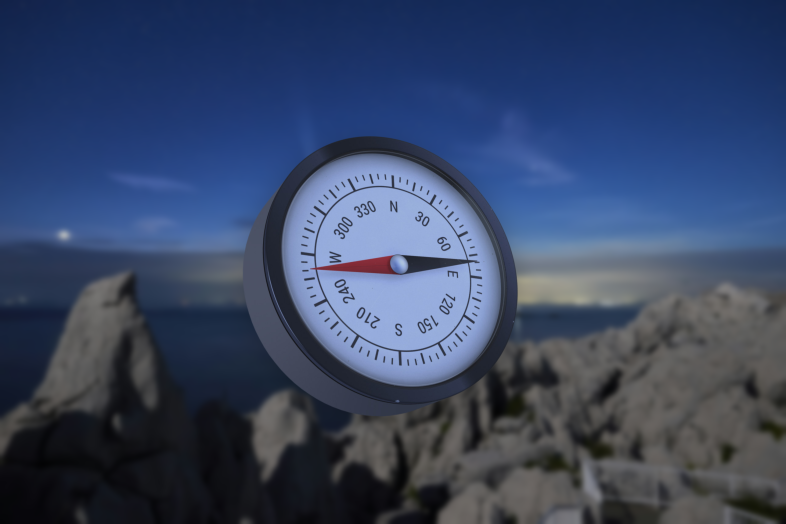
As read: value=260 unit=°
